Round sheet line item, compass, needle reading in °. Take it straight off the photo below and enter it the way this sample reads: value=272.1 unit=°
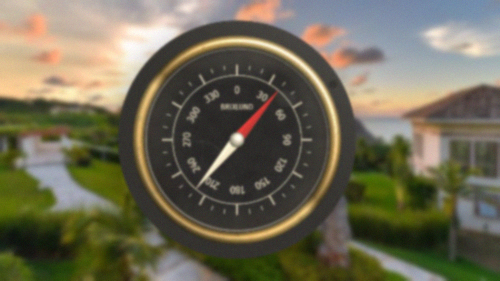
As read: value=40 unit=°
